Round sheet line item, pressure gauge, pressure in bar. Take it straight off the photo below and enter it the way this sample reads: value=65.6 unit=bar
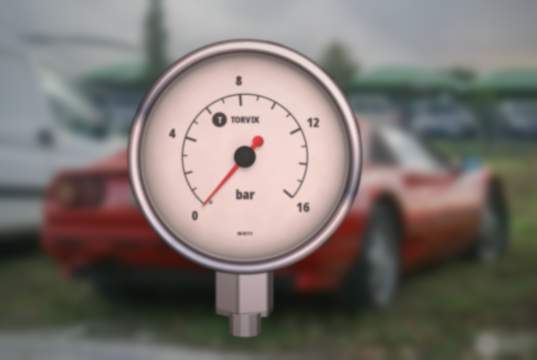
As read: value=0 unit=bar
